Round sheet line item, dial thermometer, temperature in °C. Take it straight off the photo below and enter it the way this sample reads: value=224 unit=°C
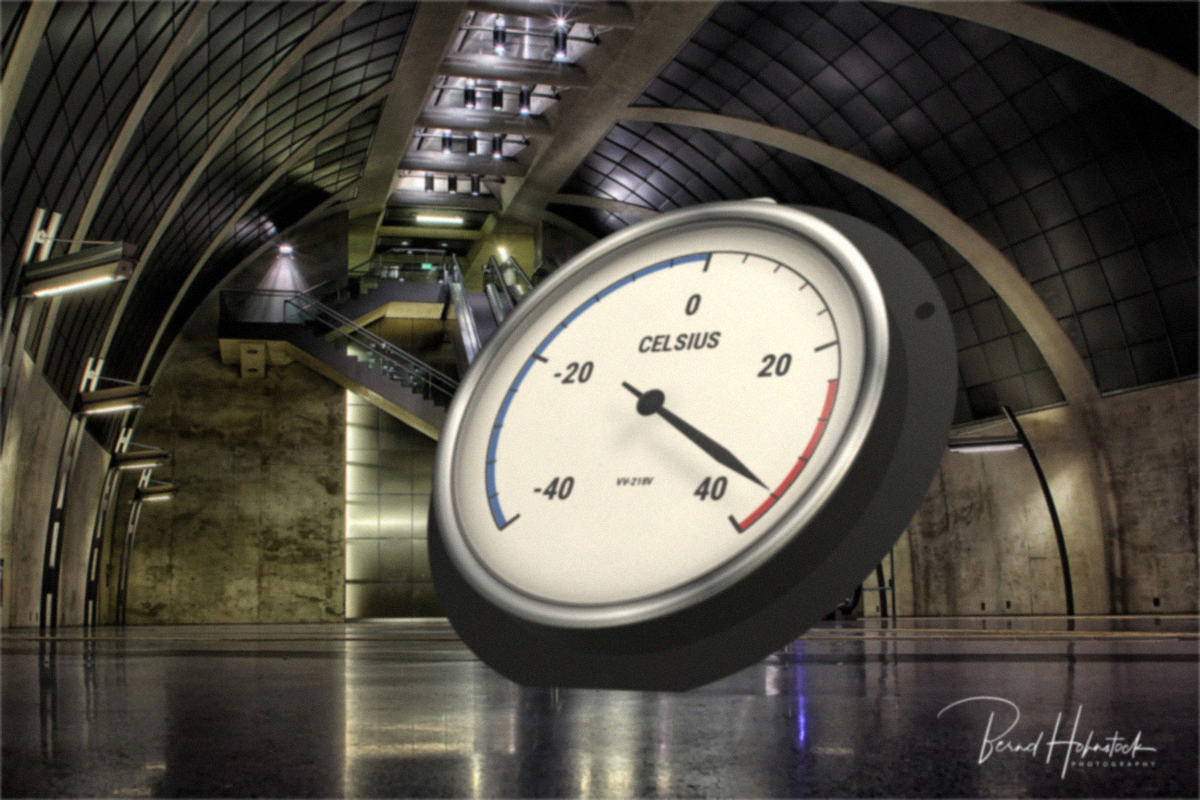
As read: value=36 unit=°C
